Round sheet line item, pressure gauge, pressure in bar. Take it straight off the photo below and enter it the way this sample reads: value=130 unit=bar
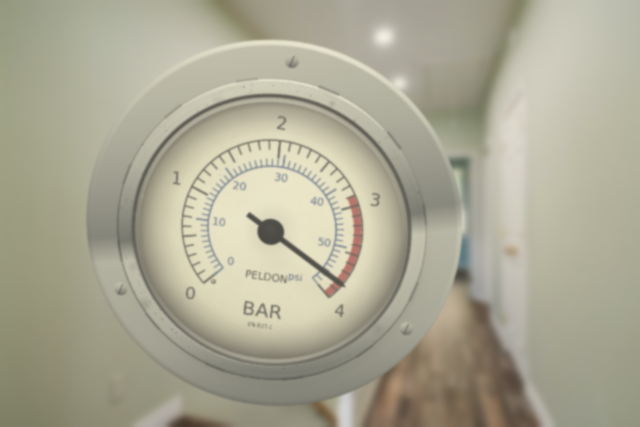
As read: value=3.8 unit=bar
